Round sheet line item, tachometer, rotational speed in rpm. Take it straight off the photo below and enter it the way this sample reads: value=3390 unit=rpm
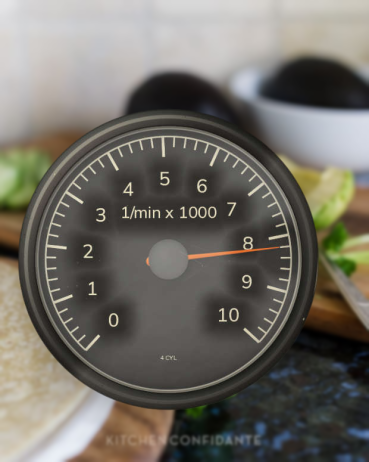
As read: value=8200 unit=rpm
